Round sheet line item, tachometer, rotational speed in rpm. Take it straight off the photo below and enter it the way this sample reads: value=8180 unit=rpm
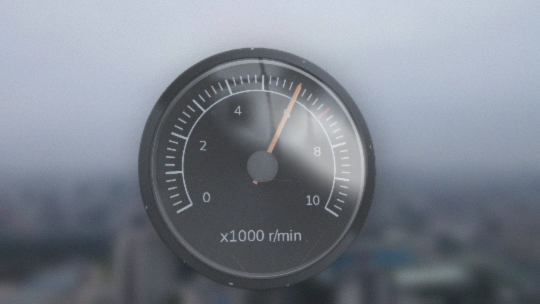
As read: value=6000 unit=rpm
